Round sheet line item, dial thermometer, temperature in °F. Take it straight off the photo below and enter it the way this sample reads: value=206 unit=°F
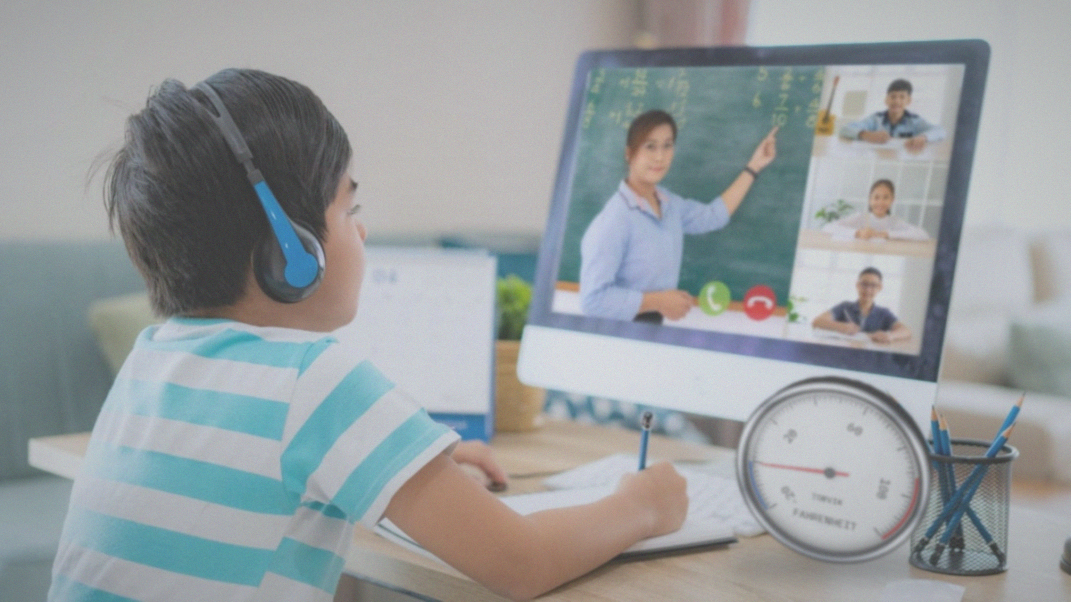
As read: value=0 unit=°F
